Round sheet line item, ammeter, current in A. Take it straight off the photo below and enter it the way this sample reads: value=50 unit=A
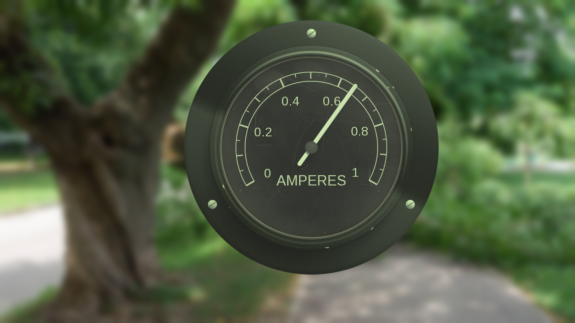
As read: value=0.65 unit=A
